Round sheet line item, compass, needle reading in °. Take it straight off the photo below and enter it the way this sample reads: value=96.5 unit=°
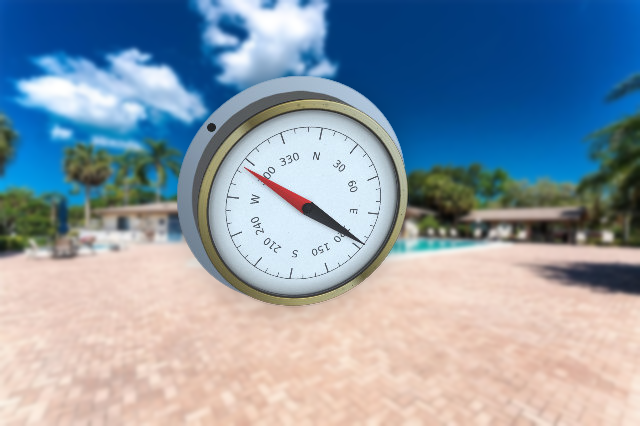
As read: value=295 unit=°
